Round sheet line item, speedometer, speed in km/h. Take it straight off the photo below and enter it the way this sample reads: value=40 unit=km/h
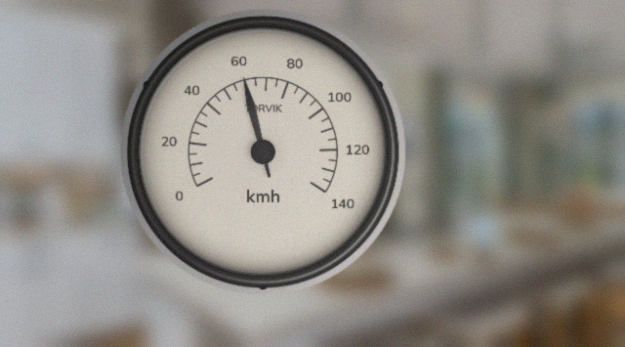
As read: value=60 unit=km/h
